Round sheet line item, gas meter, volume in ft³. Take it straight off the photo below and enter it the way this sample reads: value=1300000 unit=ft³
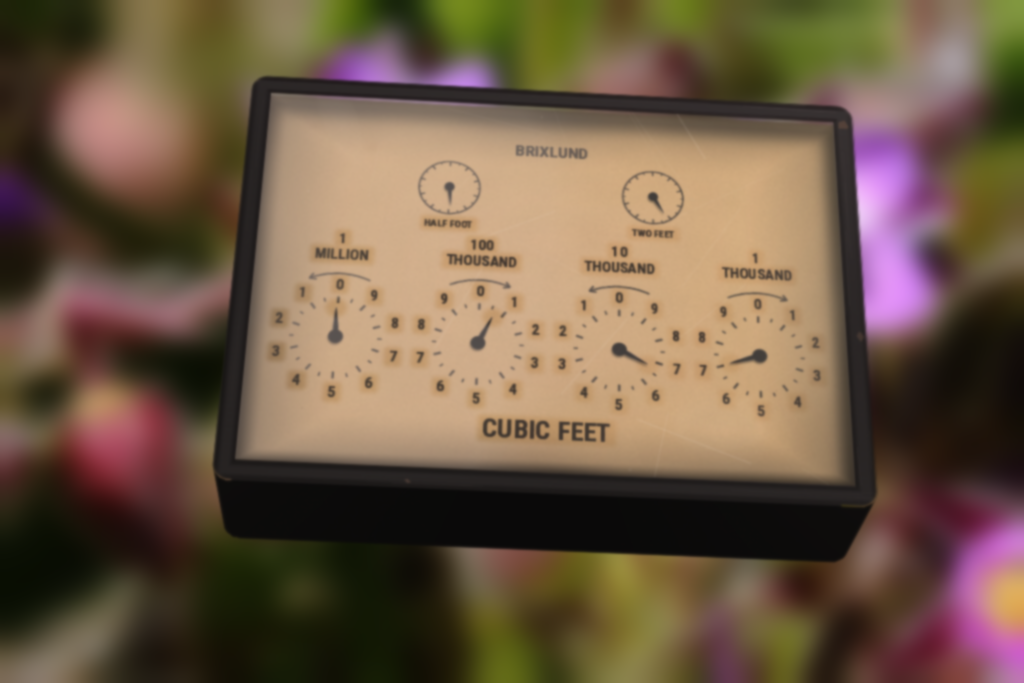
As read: value=6700 unit=ft³
